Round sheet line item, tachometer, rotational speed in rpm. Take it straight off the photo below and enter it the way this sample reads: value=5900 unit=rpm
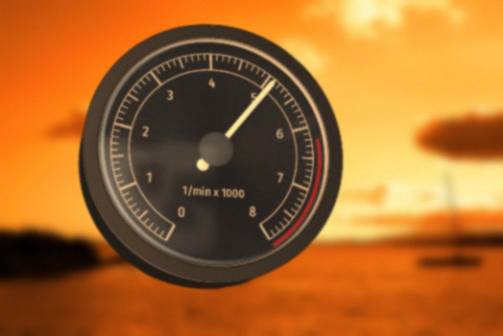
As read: value=5100 unit=rpm
